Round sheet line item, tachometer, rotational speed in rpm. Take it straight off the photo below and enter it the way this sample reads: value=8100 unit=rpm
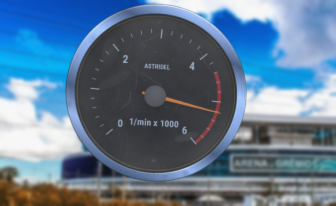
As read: value=5200 unit=rpm
